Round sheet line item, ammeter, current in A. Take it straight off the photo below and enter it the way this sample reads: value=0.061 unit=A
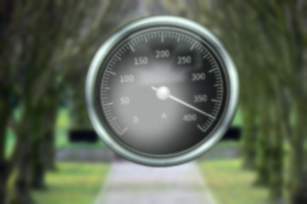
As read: value=375 unit=A
